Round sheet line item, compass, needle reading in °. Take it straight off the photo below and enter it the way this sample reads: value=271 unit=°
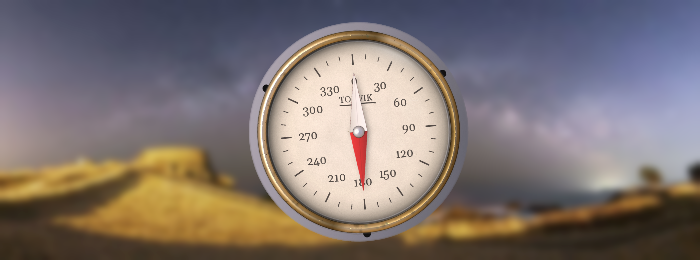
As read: value=180 unit=°
